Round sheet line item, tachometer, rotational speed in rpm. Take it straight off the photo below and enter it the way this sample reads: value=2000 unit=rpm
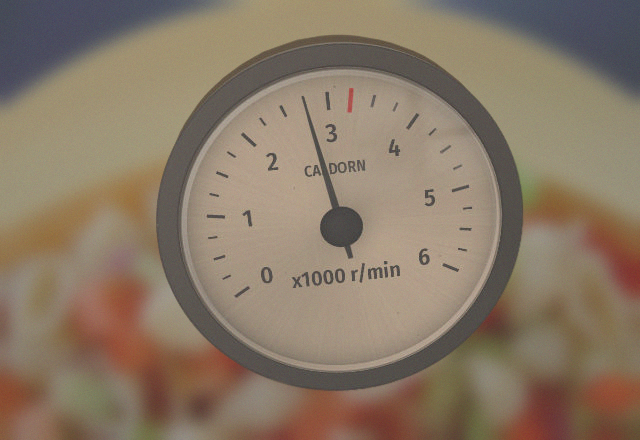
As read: value=2750 unit=rpm
